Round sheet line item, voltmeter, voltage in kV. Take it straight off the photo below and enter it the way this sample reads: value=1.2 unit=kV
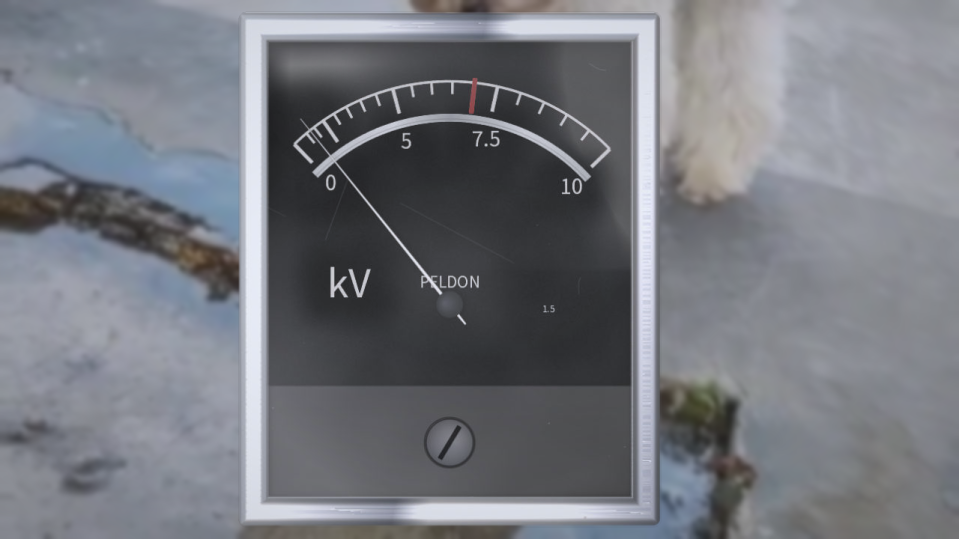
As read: value=1.75 unit=kV
